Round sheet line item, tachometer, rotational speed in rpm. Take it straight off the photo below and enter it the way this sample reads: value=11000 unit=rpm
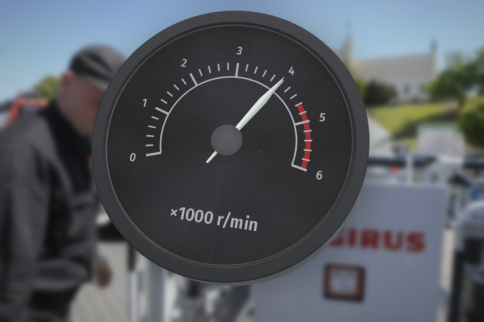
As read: value=4000 unit=rpm
